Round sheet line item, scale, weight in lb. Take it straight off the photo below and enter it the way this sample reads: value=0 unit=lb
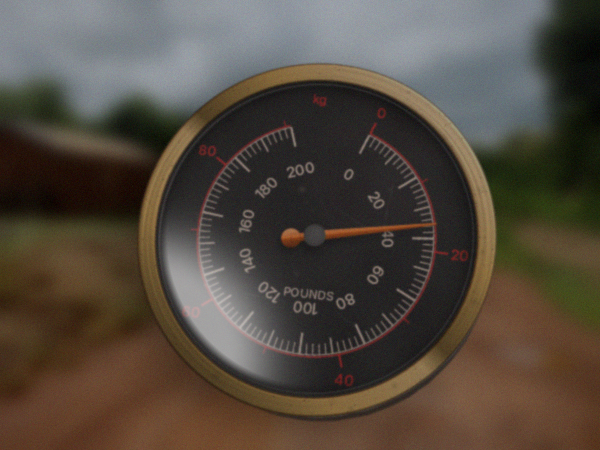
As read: value=36 unit=lb
